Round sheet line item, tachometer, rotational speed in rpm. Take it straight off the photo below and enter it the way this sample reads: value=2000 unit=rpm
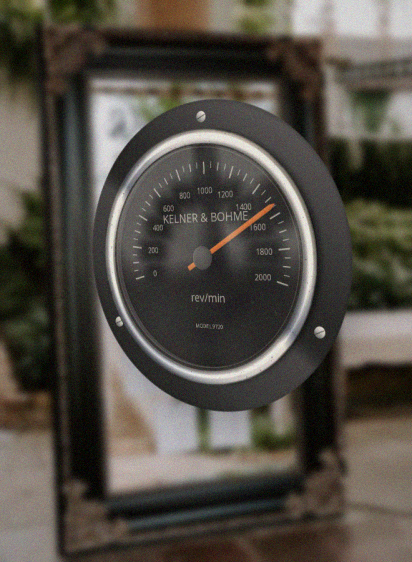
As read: value=1550 unit=rpm
